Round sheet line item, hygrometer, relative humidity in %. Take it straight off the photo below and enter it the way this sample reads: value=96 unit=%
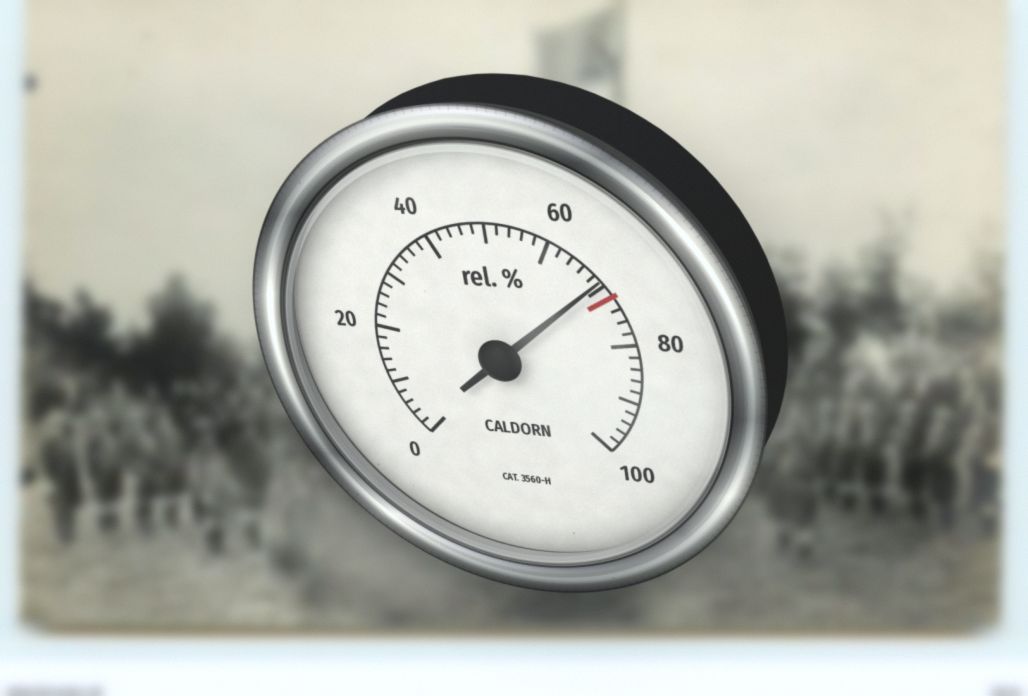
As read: value=69 unit=%
